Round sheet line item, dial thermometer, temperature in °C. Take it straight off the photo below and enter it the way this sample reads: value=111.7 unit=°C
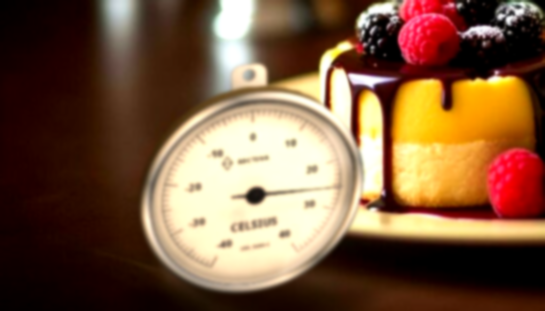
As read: value=25 unit=°C
